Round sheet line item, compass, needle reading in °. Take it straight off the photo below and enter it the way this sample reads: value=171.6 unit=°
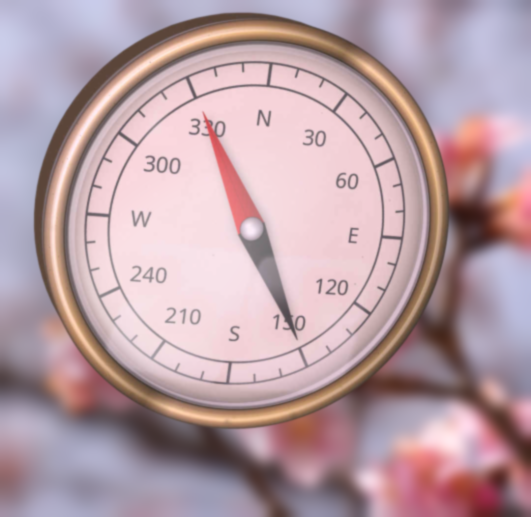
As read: value=330 unit=°
